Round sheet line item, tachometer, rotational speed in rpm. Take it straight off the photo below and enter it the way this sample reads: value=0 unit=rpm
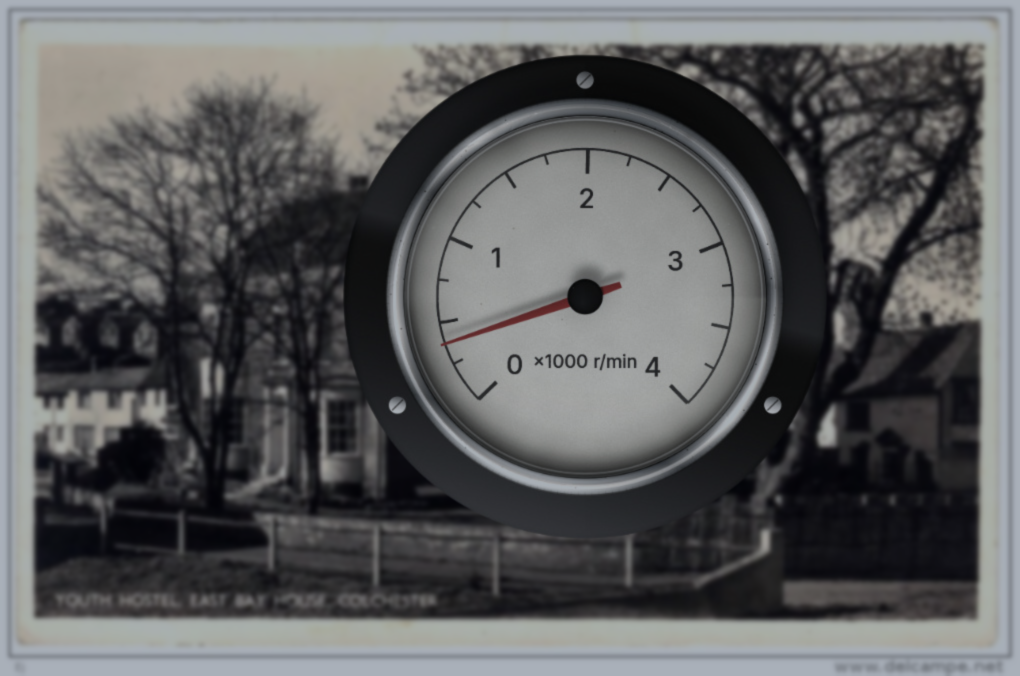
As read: value=375 unit=rpm
